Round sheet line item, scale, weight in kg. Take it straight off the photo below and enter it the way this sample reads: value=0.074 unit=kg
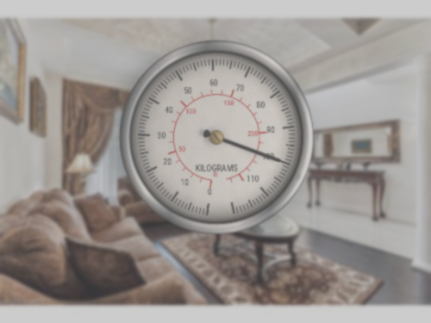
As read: value=100 unit=kg
